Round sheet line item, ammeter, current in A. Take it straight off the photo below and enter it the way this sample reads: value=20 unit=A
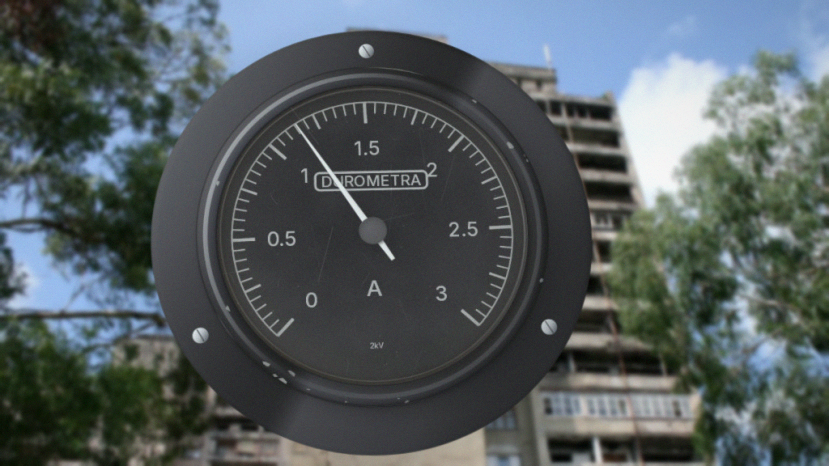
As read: value=1.15 unit=A
